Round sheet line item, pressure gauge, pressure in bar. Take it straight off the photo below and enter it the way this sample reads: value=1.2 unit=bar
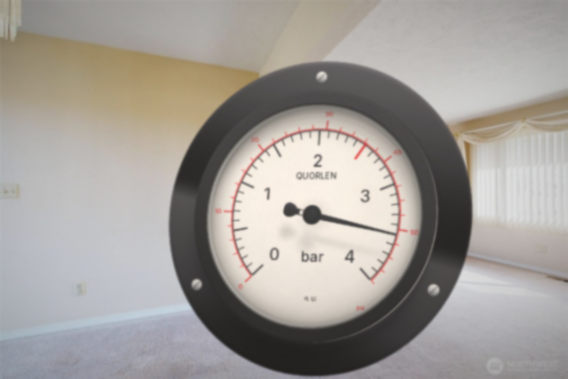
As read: value=3.5 unit=bar
